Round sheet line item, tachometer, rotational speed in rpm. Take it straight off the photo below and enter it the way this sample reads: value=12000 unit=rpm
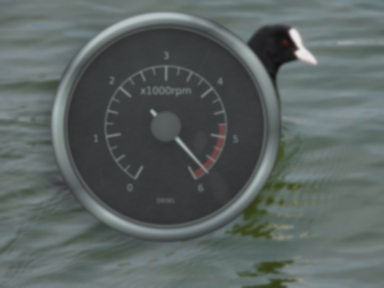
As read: value=5750 unit=rpm
